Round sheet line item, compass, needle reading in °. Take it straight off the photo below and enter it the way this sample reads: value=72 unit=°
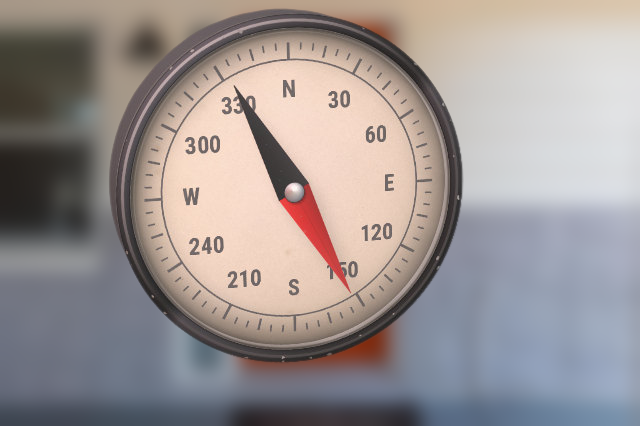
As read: value=152.5 unit=°
